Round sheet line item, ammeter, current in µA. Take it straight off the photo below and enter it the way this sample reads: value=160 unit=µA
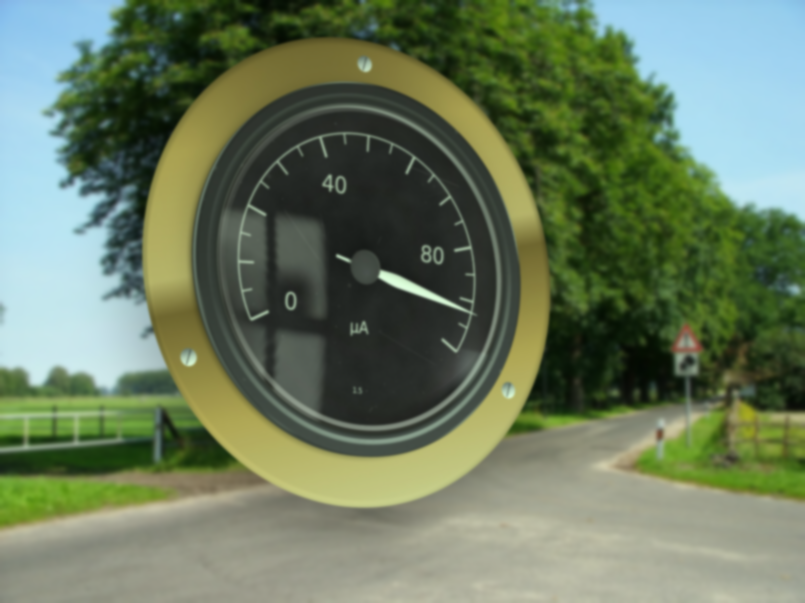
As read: value=92.5 unit=µA
